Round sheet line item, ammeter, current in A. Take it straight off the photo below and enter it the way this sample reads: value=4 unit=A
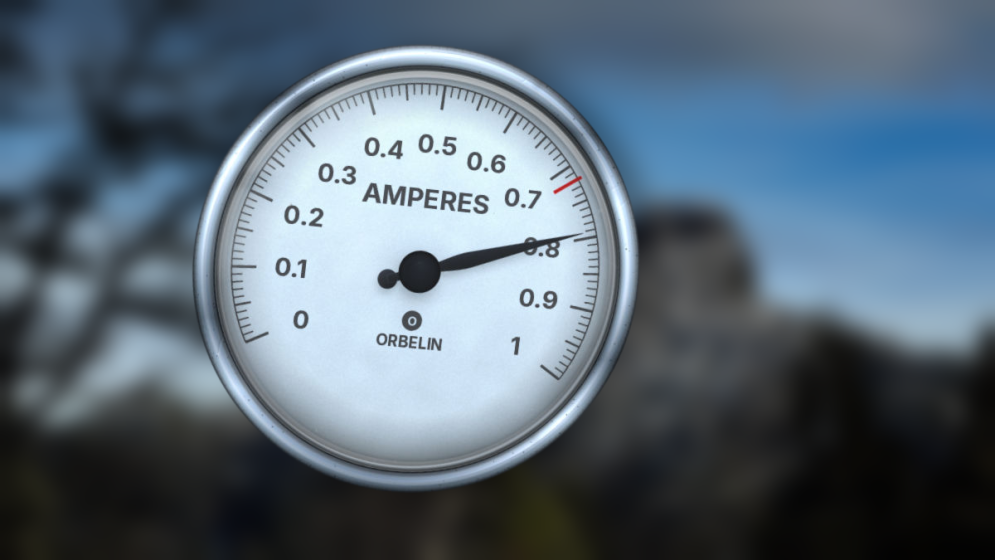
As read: value=0.79 unit=A
